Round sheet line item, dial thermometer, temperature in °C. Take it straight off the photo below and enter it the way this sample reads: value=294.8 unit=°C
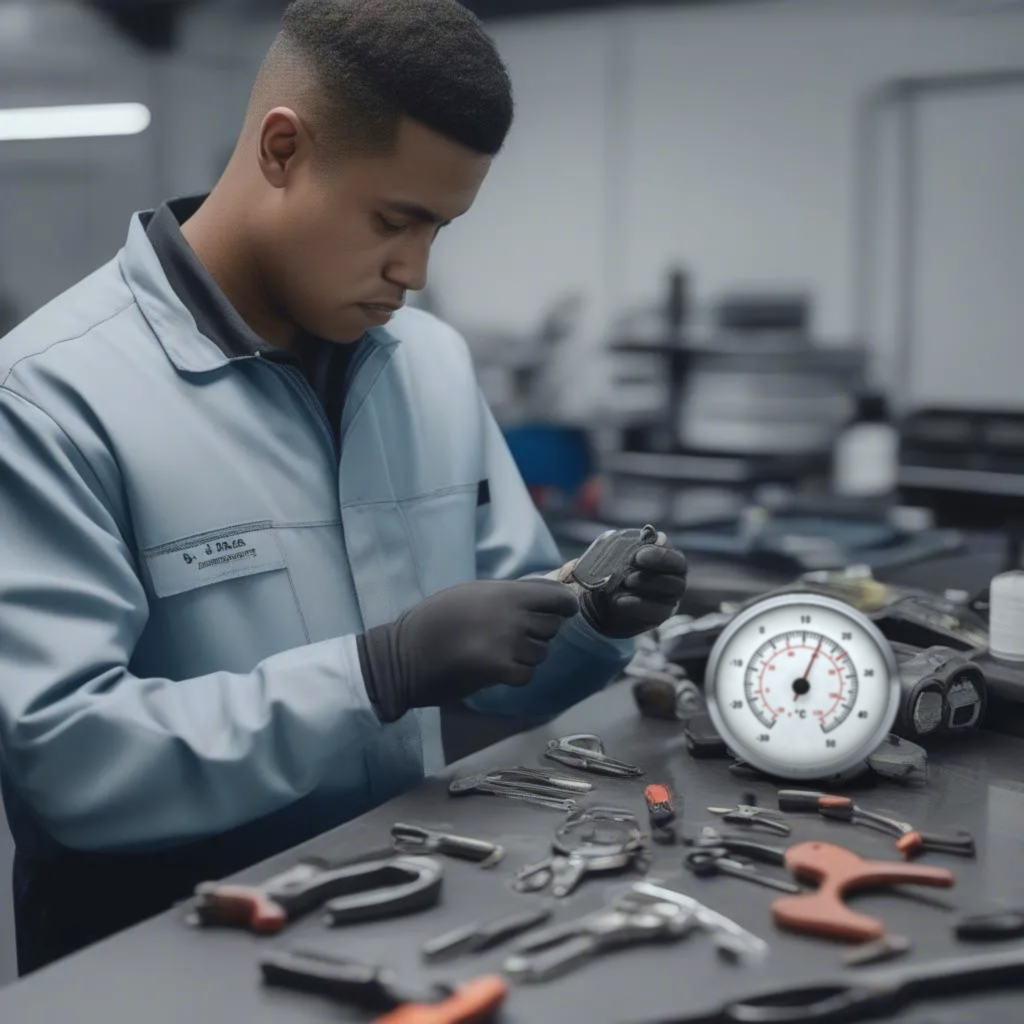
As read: value=15 unit=°C
